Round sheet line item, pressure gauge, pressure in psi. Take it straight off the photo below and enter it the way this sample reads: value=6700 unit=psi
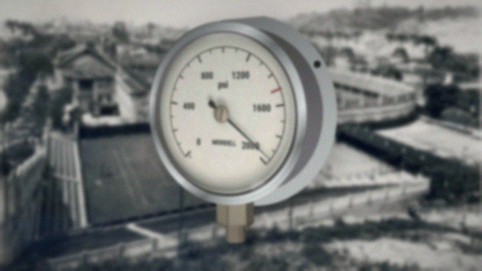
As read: value=1950 unit=psi
